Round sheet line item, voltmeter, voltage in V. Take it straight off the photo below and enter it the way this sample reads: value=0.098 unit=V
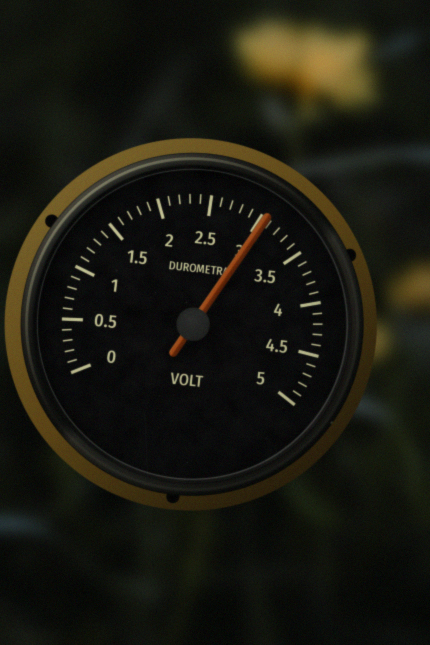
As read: value=3.05 unit=V
